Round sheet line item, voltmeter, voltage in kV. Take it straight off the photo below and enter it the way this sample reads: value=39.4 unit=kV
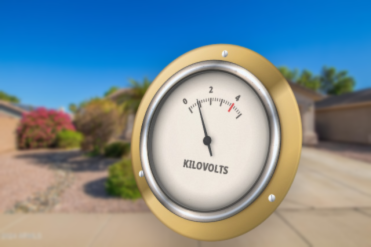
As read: value=1 unit=kV
